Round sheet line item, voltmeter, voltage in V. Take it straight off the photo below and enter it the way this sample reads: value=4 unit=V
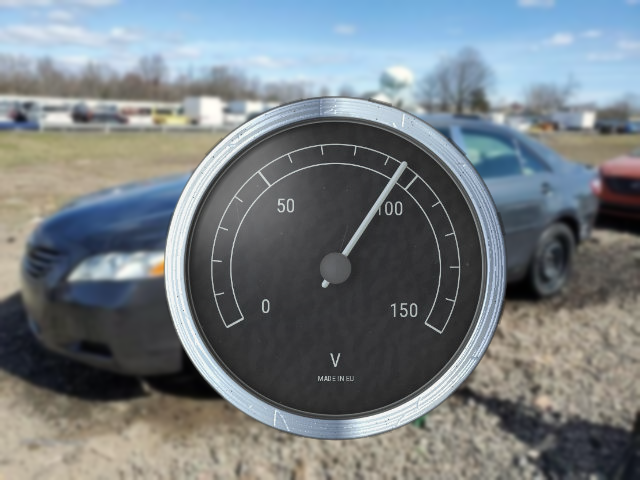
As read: value=95 unit=V
